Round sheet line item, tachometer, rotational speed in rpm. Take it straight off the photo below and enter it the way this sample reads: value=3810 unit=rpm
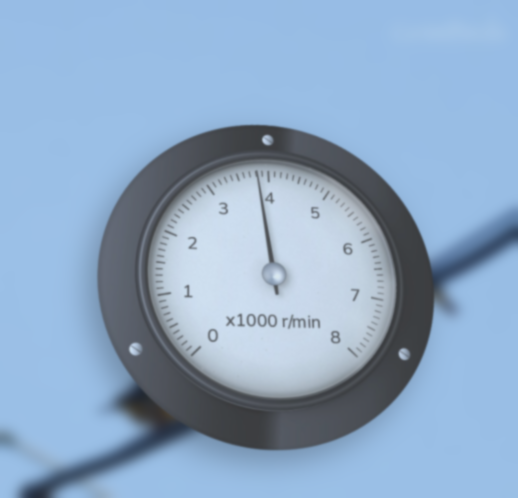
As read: value=3800 unit=rpm
